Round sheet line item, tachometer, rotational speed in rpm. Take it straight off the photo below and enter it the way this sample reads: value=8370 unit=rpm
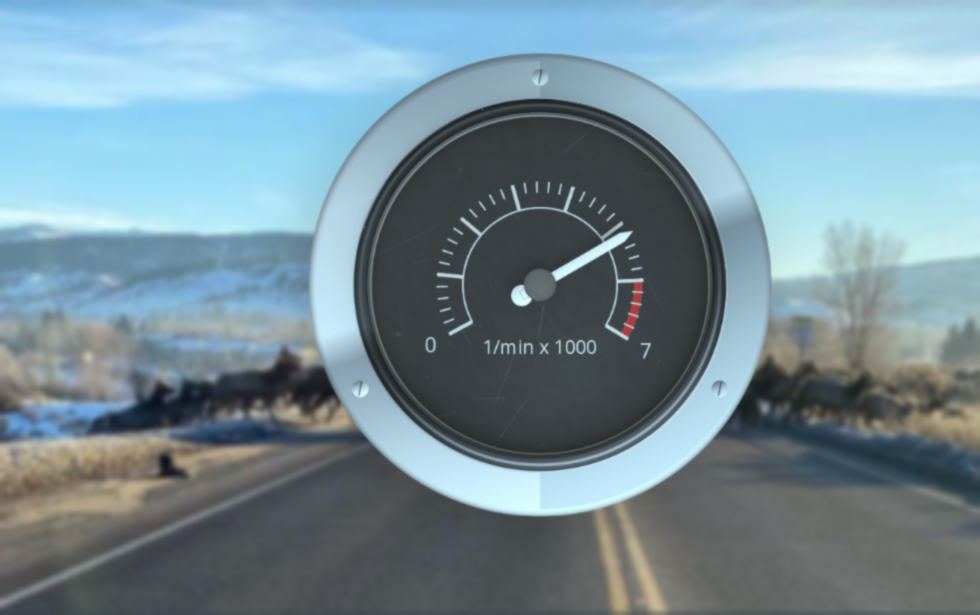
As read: value=5200 unit=rpm
